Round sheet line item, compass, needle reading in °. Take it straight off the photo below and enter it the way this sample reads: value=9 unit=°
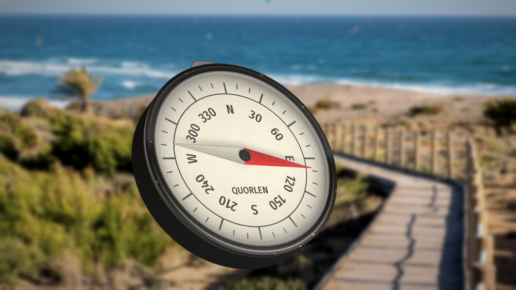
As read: value=100 unit=°
